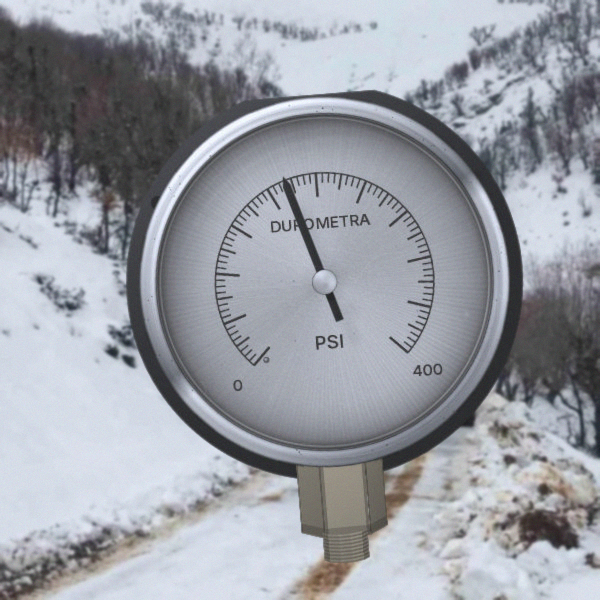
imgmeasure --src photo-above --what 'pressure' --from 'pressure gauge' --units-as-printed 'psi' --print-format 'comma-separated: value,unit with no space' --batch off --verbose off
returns 175,psi
